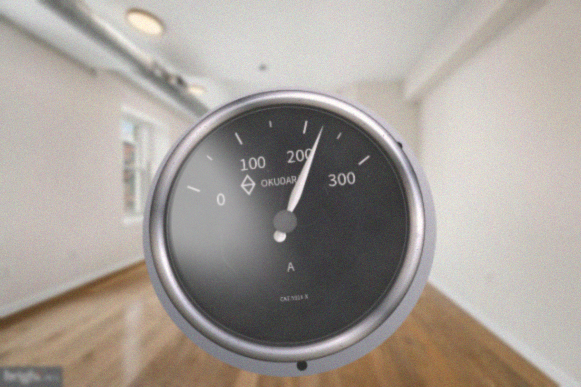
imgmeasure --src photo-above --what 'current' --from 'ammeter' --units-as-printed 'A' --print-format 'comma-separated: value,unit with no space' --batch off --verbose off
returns 225,A
